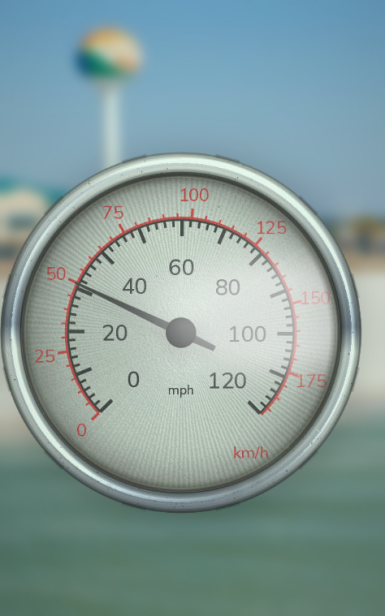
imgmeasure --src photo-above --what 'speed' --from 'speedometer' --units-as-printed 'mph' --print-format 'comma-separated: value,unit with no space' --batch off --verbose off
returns 31,mph
